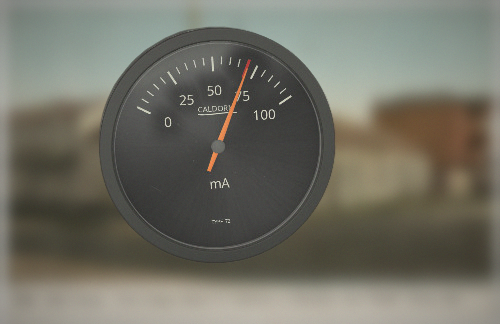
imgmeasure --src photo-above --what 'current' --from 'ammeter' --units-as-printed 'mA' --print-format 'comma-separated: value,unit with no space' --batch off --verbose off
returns 70,mA
